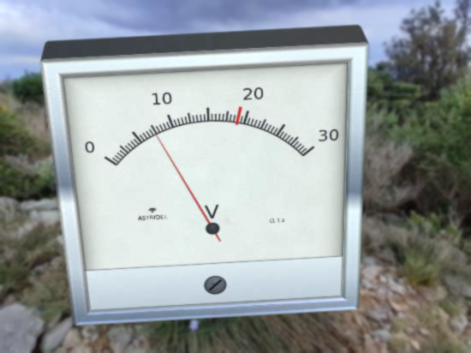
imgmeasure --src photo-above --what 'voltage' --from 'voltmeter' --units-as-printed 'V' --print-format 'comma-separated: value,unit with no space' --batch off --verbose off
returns 7.5,V
